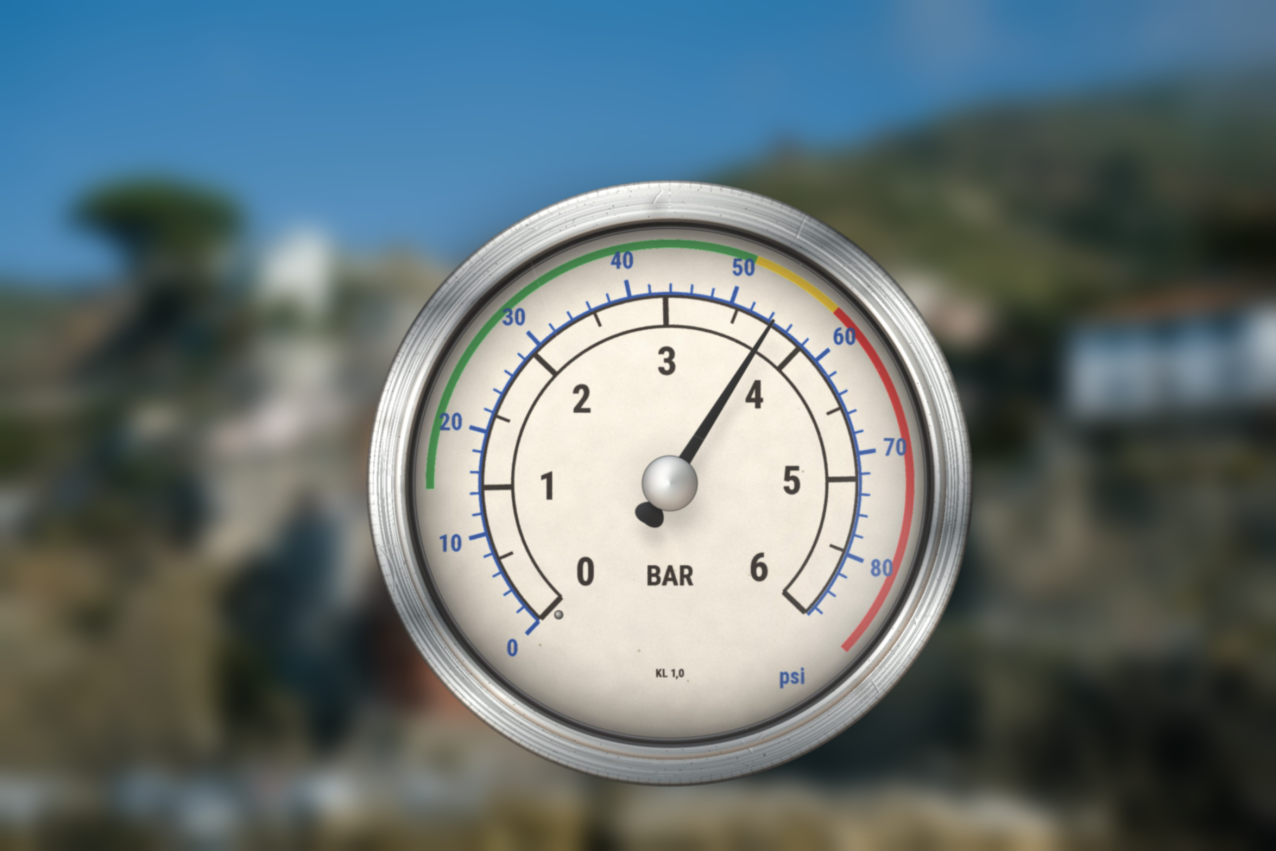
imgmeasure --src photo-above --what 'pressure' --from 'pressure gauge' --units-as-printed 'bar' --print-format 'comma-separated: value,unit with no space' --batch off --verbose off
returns 3.75,bar
